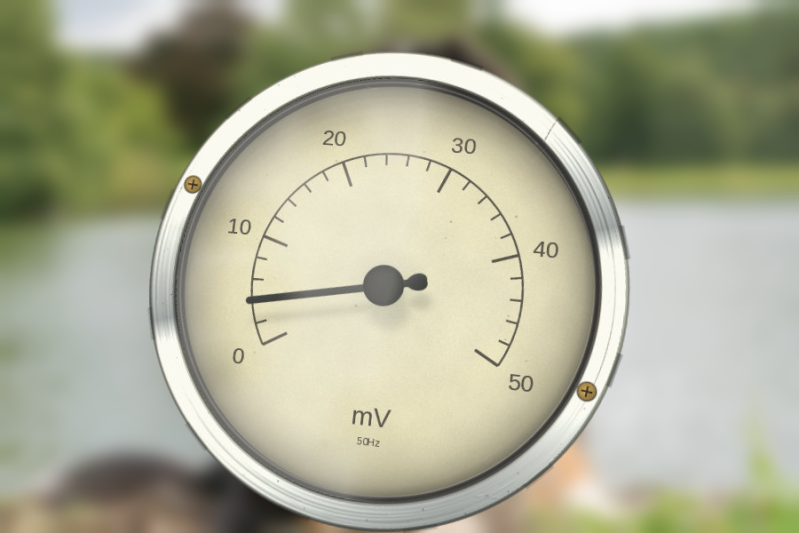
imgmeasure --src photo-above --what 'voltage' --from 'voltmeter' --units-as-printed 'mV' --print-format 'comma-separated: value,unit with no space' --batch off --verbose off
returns 4,mV
